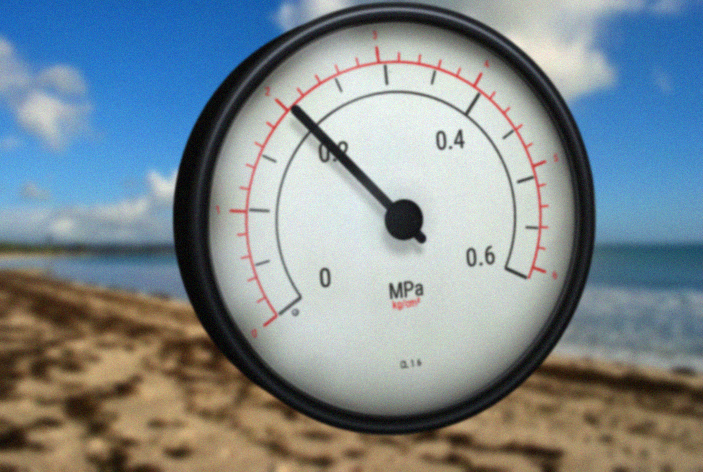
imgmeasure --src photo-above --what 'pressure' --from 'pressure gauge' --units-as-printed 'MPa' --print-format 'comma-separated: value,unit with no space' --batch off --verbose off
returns 0.2,MPa
